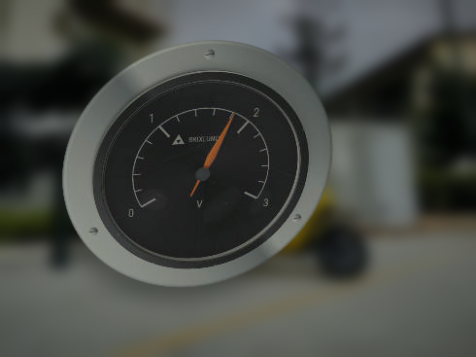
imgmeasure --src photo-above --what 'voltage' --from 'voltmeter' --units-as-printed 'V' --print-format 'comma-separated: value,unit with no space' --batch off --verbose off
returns 1.8,V
